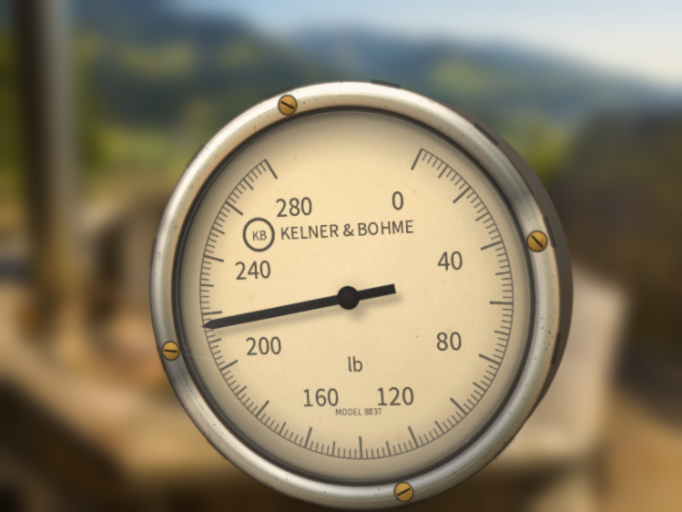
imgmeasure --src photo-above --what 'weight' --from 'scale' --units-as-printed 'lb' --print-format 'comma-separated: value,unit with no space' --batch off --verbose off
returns 216,lb
